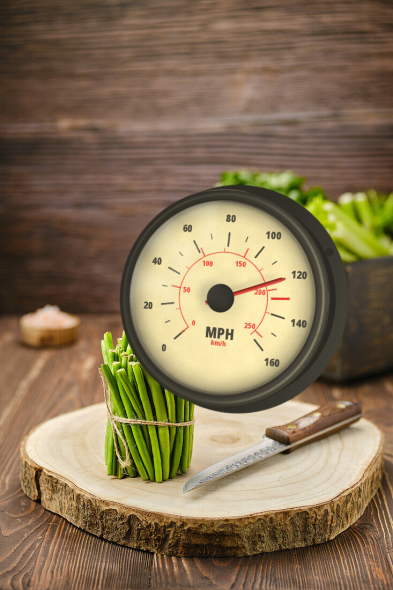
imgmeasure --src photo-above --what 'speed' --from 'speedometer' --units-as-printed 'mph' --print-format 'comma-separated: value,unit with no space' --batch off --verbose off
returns 120,mph
